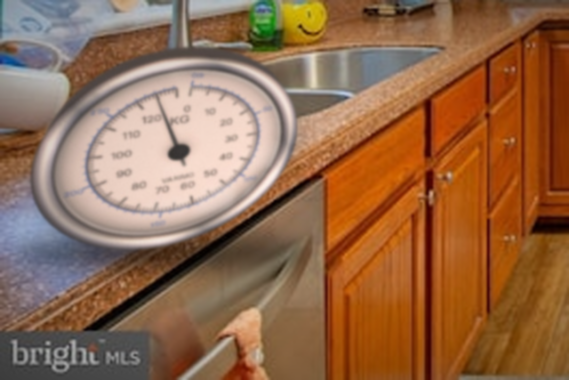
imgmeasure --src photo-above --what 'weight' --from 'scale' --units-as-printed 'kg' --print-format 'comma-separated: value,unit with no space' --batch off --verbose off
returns 125,kg
